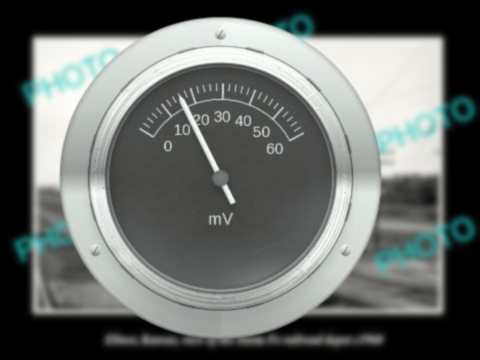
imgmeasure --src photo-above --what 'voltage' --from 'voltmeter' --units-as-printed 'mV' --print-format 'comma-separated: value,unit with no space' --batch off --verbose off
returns 16,mV
